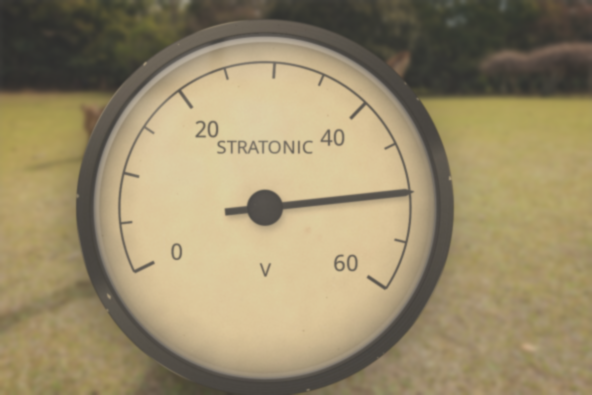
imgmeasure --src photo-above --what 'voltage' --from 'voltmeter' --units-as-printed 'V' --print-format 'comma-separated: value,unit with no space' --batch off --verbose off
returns 50,V
